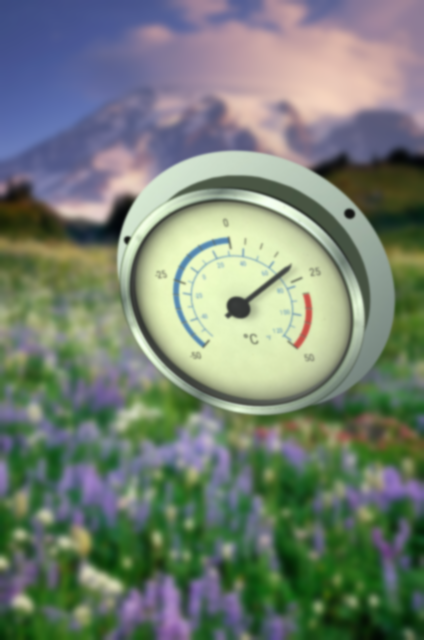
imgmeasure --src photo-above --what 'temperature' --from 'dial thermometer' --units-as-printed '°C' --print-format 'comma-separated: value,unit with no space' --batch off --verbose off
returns 20,°C
